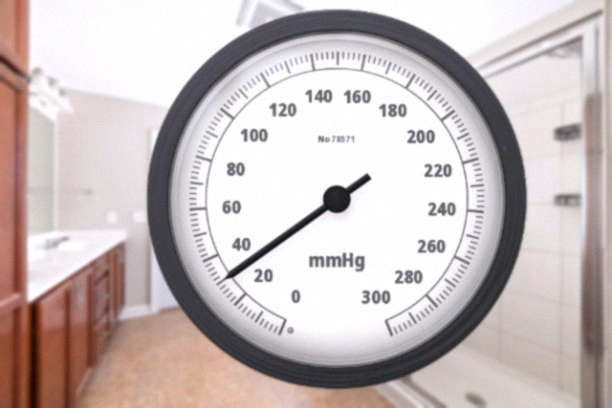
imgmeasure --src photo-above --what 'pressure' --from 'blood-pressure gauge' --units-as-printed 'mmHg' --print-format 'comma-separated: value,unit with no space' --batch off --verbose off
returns 30,mmHg
